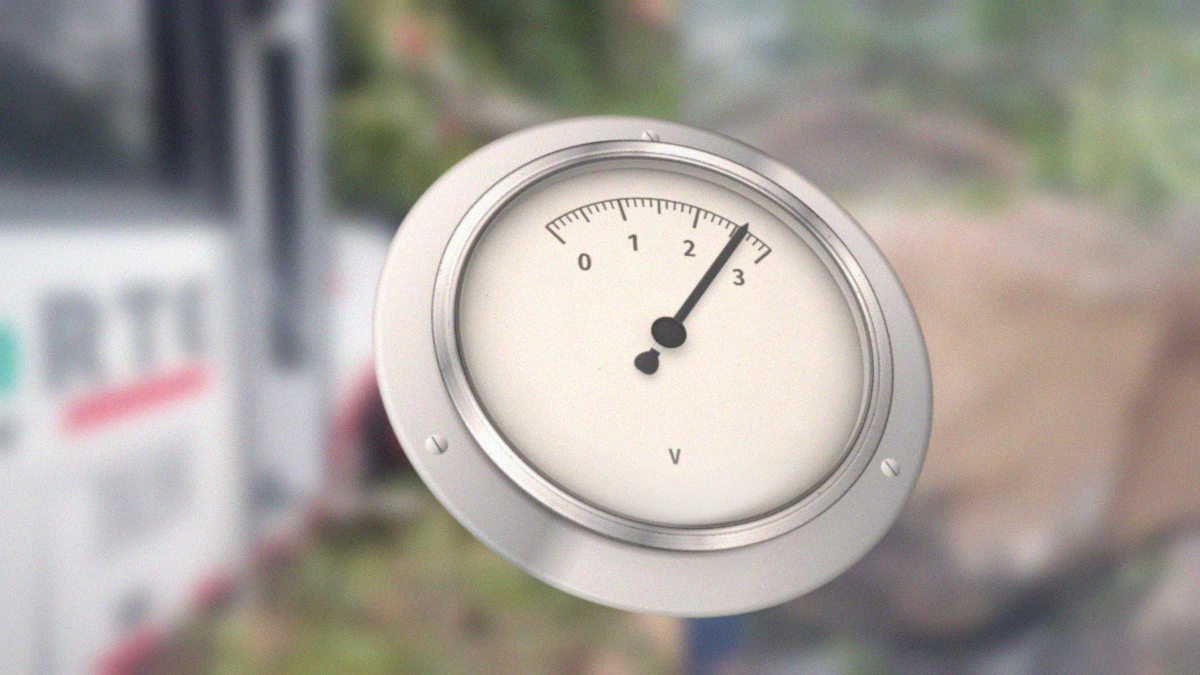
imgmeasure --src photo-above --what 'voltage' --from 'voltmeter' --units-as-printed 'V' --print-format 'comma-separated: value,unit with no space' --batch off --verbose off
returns 2.6,V
